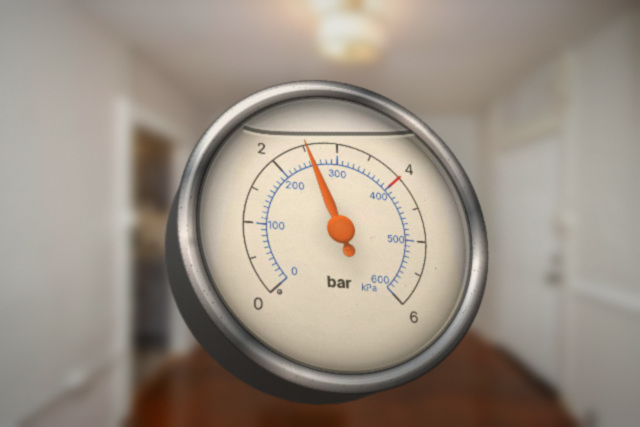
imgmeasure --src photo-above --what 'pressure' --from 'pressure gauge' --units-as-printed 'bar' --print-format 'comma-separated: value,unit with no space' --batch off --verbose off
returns 2.5,bar
